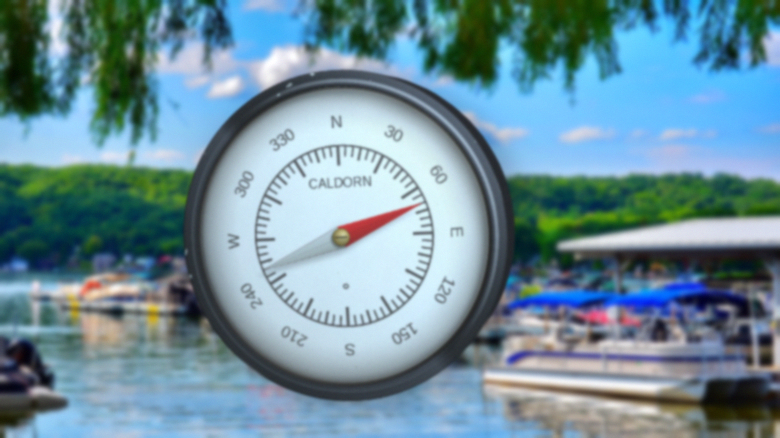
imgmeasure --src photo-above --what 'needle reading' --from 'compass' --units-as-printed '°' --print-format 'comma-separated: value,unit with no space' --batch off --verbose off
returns 70,°
